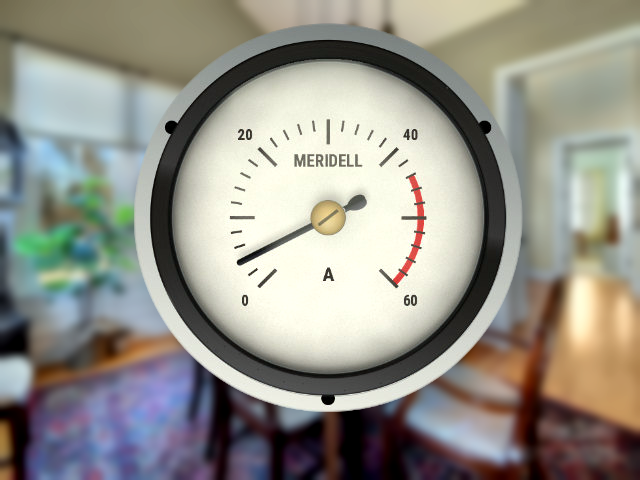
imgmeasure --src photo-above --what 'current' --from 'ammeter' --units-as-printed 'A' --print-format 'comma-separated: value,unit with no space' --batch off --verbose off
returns 4,A
